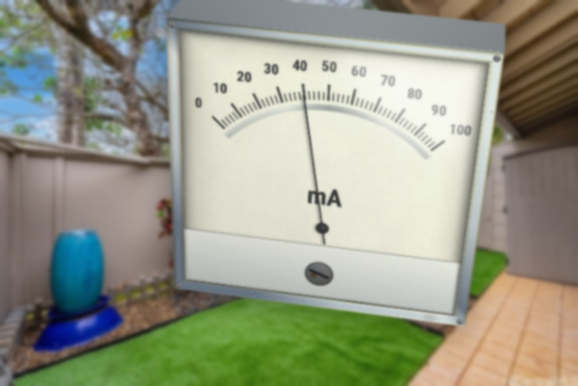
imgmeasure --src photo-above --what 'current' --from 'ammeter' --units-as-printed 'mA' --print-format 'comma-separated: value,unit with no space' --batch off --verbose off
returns 40,mA
